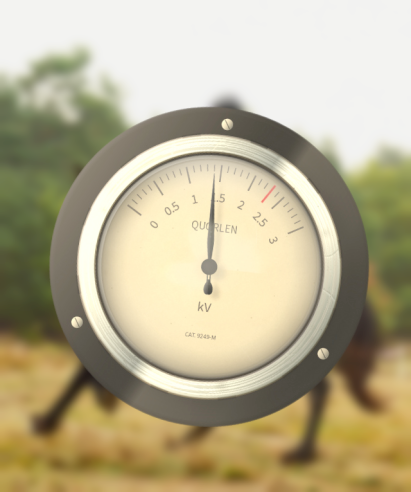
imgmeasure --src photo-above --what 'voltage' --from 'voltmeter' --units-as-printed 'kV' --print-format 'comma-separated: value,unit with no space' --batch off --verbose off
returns 1.4,kV
